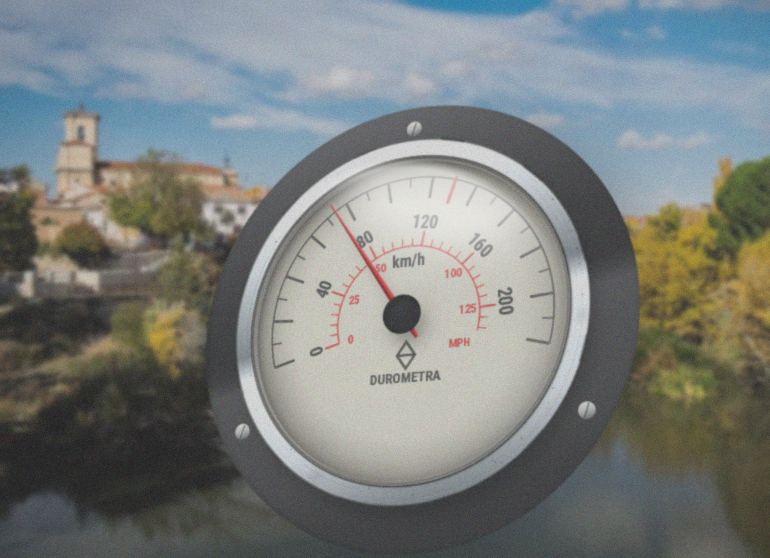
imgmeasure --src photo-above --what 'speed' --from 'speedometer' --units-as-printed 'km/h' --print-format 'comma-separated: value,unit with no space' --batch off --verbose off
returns 75,km/h
